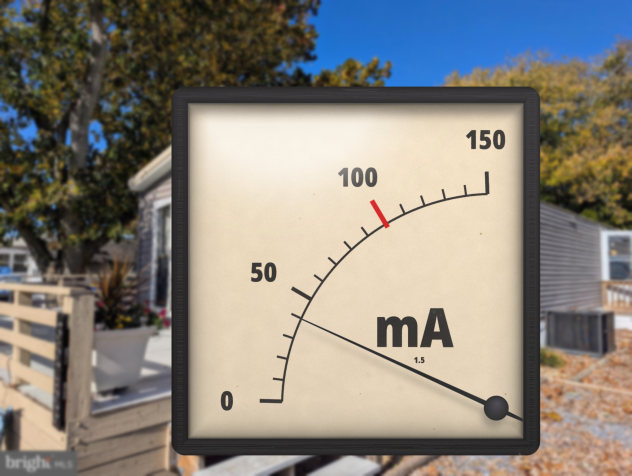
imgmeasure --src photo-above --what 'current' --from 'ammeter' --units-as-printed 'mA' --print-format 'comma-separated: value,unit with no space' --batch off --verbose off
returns 40,mA
